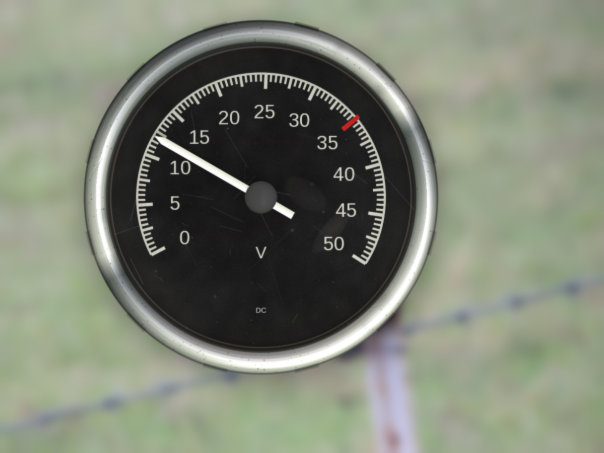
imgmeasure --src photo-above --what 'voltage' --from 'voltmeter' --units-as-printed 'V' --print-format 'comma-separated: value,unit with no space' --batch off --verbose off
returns 12,V
